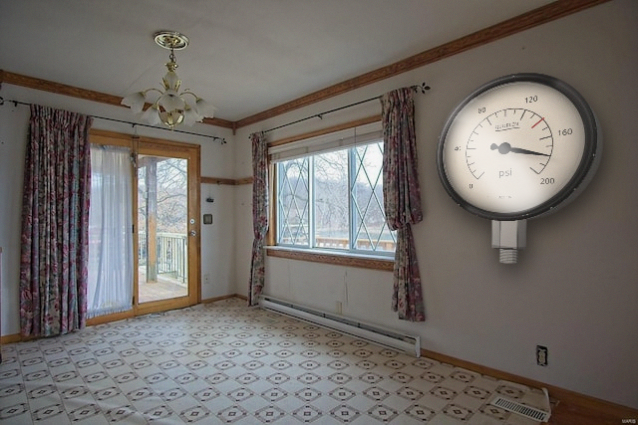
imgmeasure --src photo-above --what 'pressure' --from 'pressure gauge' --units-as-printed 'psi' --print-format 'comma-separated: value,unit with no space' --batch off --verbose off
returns 180,psi
